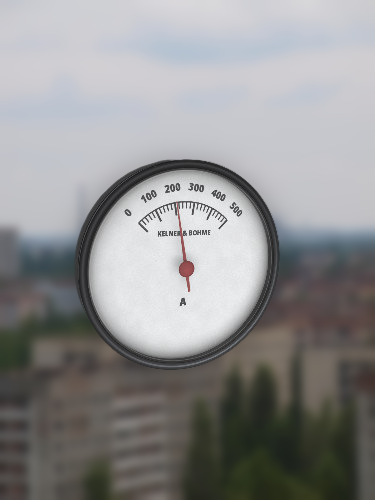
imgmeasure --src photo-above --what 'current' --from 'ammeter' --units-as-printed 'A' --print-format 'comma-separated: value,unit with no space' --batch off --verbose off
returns 200,A
